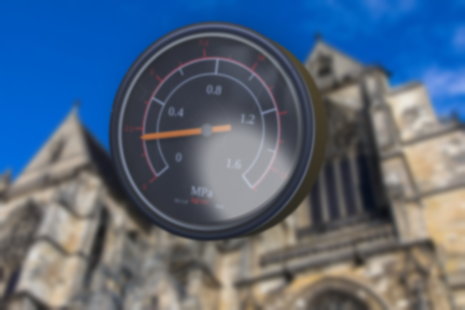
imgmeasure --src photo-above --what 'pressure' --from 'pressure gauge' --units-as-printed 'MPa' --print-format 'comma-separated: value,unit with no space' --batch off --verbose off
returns 0.2,MPa
